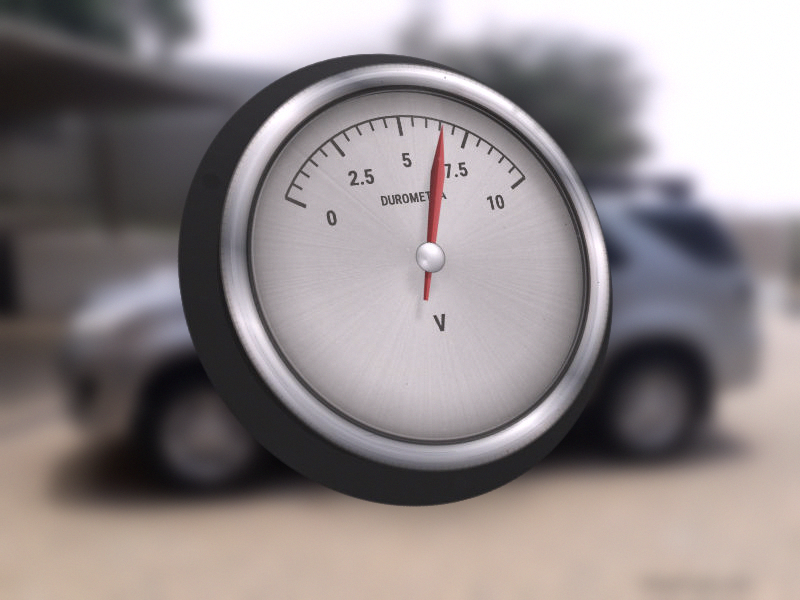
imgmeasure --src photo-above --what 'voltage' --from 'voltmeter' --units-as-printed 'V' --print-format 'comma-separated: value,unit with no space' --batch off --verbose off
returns 6.5,V
